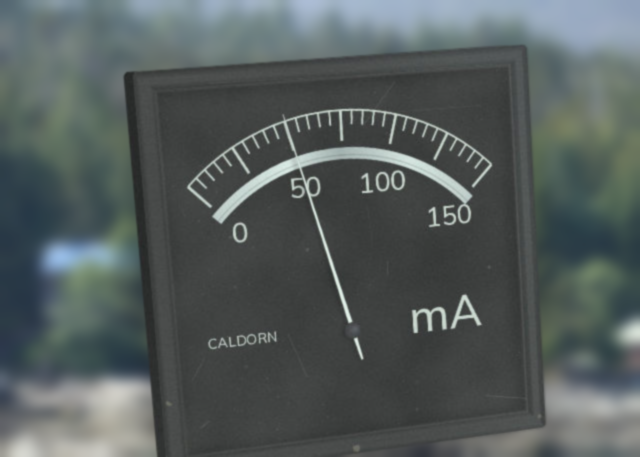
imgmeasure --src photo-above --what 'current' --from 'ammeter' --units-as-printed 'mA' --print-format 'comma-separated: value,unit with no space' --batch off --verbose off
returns 50,mA
